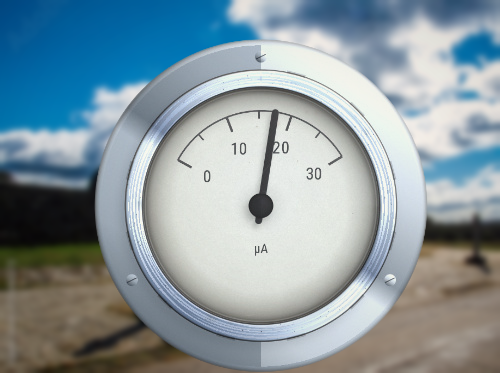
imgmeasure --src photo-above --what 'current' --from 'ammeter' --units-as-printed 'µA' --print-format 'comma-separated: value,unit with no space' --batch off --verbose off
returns 17.5,µA
